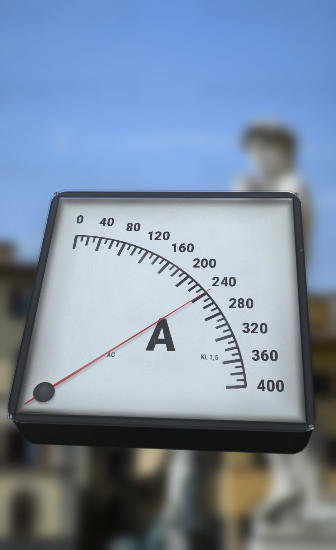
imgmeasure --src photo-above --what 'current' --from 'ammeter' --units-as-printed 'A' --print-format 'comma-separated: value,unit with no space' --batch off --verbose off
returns 240,A
